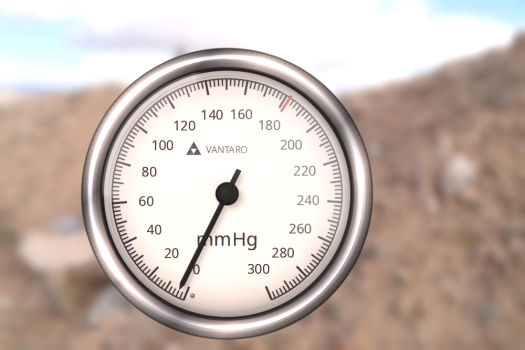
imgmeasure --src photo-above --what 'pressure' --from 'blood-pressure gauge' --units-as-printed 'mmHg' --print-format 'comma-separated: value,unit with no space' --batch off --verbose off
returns 4,mmHg
